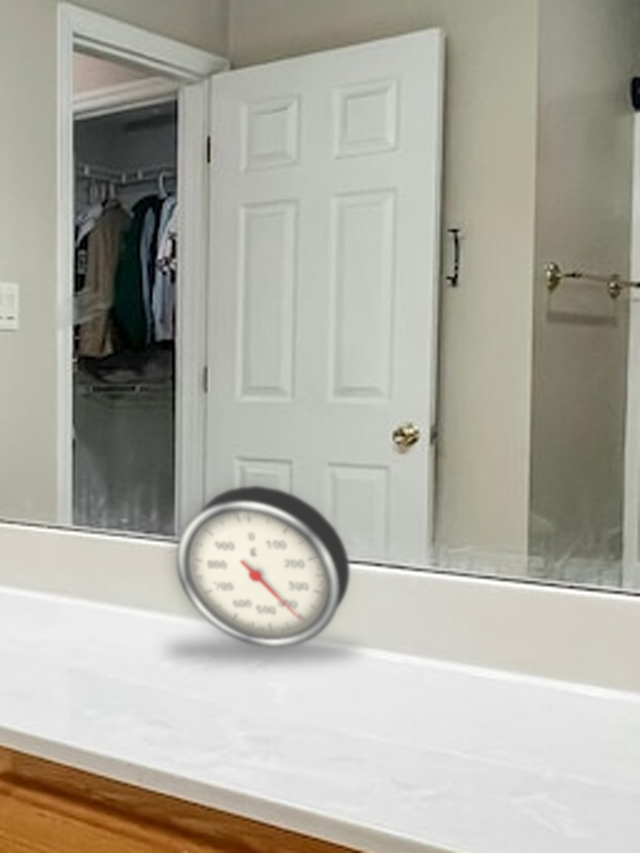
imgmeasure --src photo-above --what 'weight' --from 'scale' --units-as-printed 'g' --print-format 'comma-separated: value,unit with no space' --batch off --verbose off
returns 400,g
